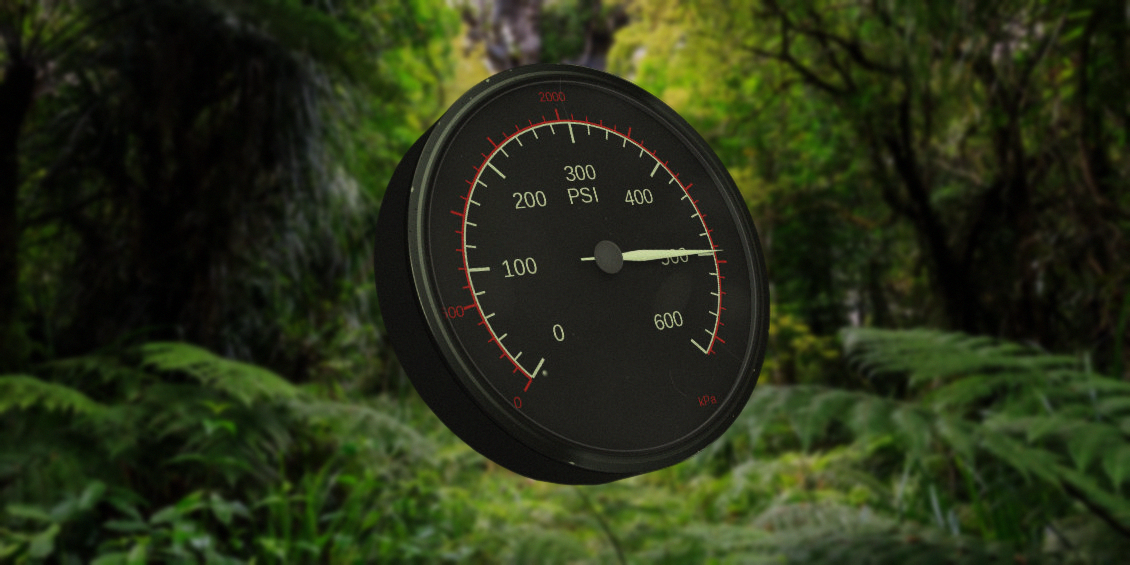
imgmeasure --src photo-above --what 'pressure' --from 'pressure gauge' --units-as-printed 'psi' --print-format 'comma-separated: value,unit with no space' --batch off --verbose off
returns 500,psi
